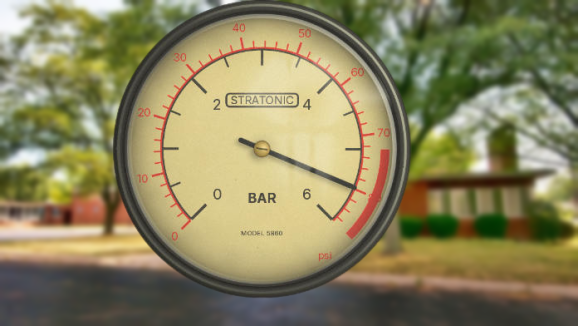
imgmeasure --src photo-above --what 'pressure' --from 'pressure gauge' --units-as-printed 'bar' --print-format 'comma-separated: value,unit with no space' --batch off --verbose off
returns 5.5,bar
